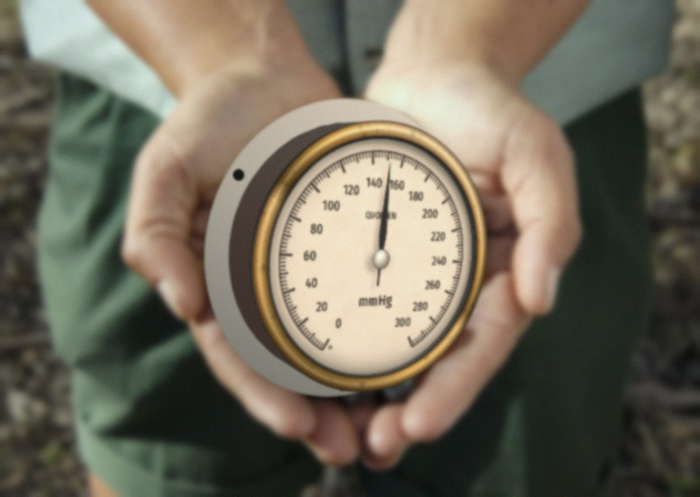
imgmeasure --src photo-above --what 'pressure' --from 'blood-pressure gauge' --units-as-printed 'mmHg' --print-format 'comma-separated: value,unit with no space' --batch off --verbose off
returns 150,mmHg
